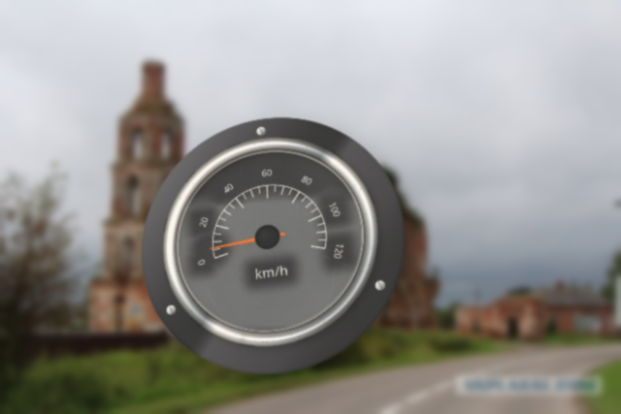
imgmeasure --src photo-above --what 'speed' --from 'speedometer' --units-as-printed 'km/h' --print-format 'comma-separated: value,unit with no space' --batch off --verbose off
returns 5,km/h
